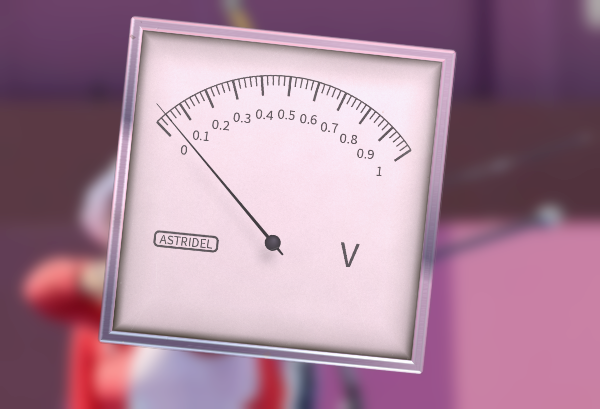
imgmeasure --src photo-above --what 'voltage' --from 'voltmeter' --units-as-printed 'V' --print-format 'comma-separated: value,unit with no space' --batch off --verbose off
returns 0.04,V
